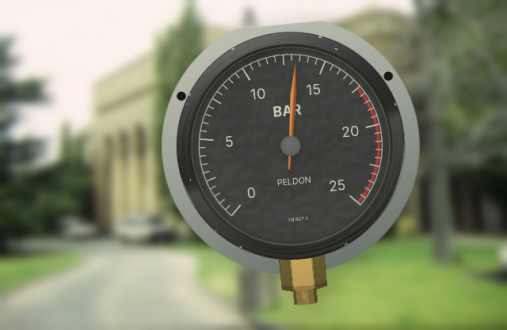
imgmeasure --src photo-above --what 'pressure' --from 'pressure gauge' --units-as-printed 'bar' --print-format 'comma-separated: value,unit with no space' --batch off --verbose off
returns 13.25,bar
